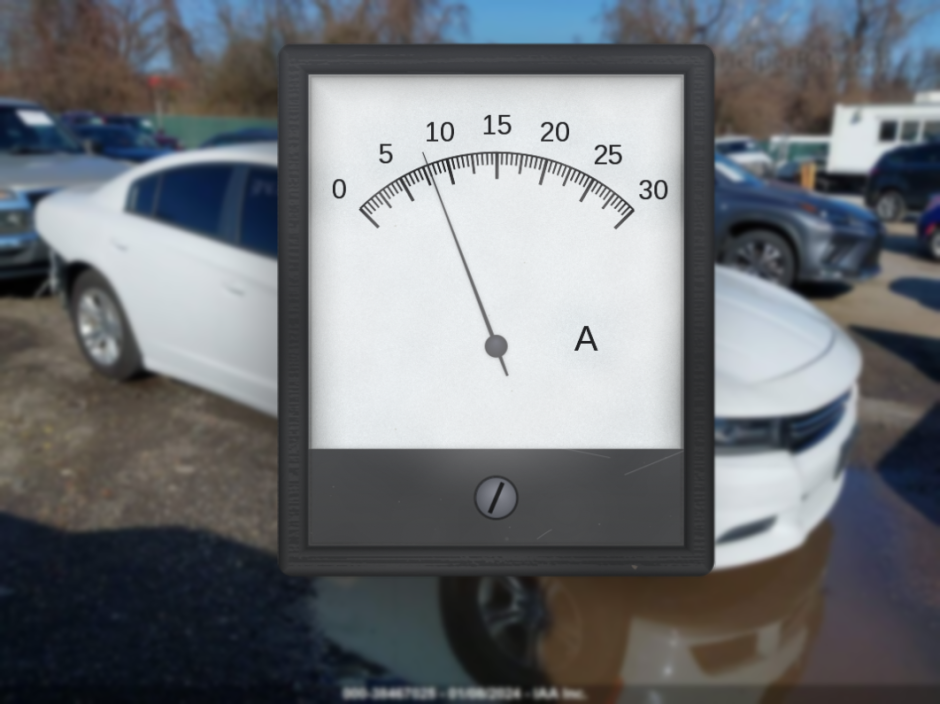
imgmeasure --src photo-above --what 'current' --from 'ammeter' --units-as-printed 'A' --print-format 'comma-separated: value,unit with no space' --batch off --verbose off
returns 8,A
